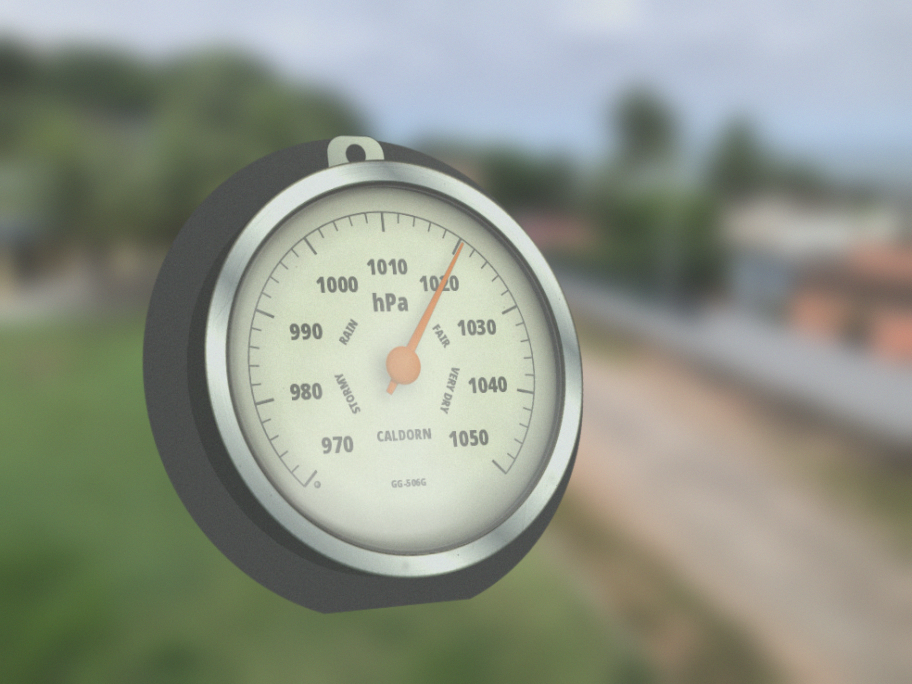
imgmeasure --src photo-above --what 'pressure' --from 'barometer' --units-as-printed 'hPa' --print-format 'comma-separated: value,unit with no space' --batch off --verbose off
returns 1020,hPa
